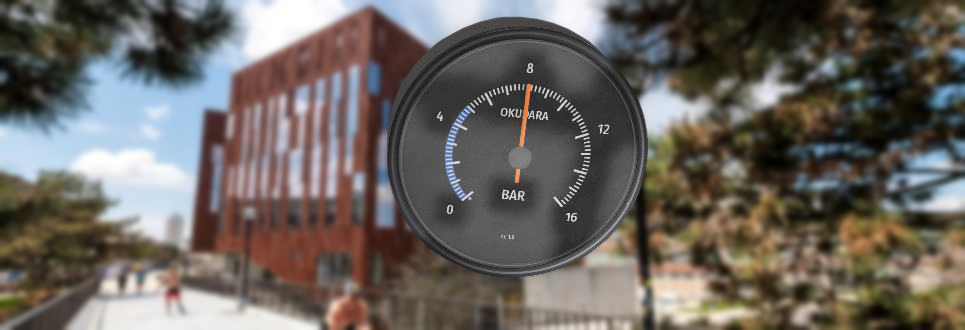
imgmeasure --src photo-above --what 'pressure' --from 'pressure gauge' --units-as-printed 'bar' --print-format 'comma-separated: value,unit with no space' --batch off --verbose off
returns 8,bar
